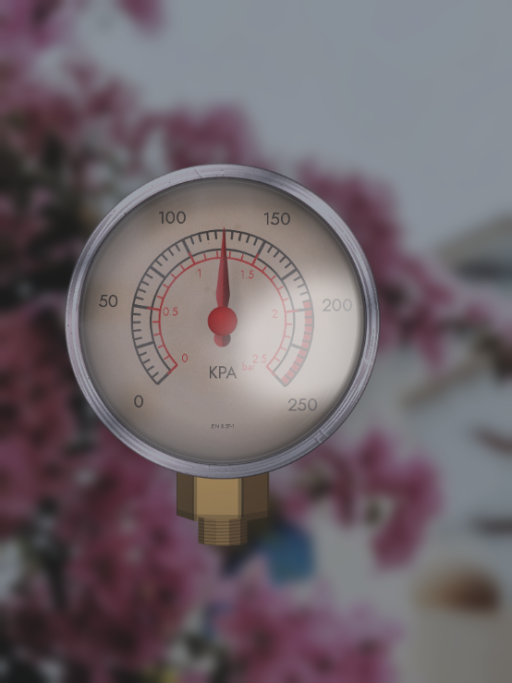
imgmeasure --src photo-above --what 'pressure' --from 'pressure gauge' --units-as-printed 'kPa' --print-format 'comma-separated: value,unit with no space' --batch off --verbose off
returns 125,kPa
